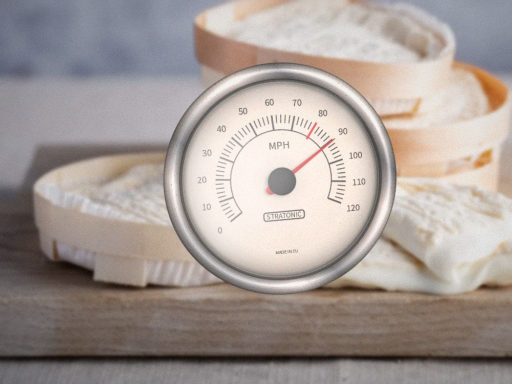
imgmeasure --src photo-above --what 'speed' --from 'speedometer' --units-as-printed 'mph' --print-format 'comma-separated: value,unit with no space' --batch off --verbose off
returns 90,mph
